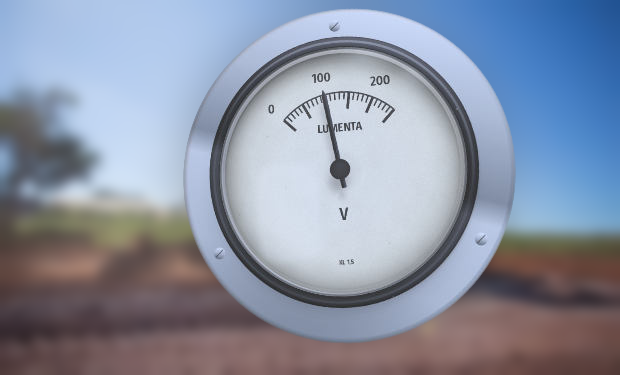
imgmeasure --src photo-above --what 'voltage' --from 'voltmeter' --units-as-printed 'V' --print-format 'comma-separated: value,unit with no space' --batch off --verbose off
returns 100,V
